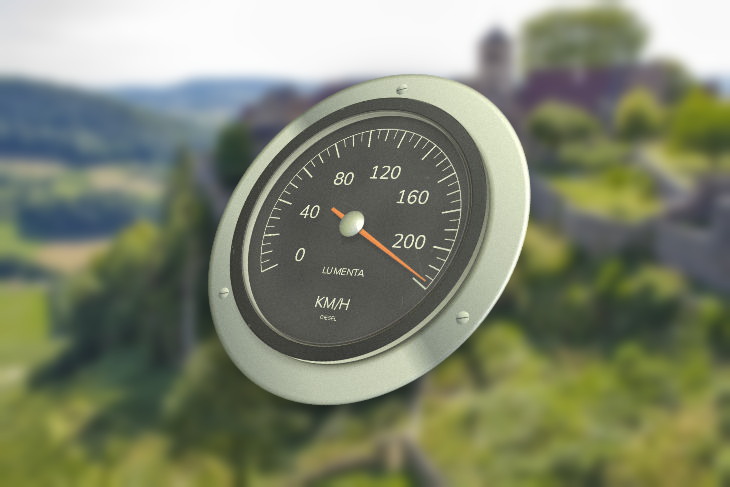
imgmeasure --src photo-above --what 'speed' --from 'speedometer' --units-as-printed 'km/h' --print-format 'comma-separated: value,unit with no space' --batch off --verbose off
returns 217.5,km/h
